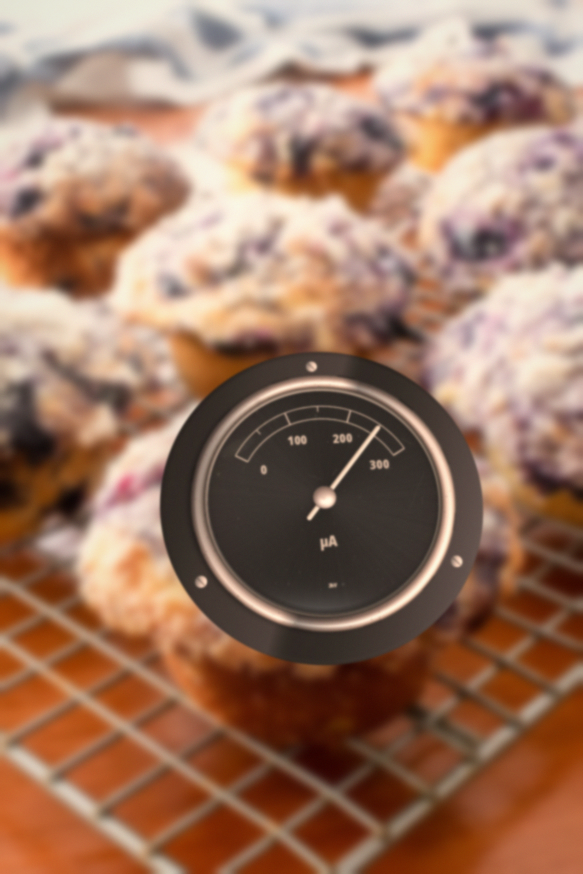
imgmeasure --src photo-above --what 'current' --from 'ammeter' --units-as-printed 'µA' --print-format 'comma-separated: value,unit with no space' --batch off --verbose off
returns 250,µA
